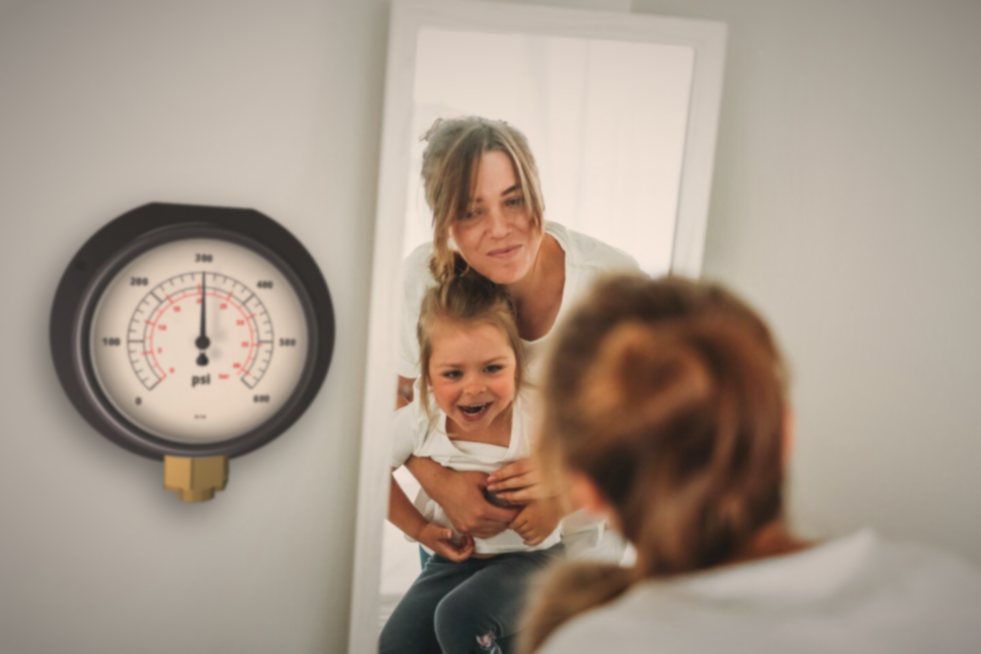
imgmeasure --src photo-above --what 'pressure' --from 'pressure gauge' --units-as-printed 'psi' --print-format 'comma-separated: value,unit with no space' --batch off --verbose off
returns 300,psi
